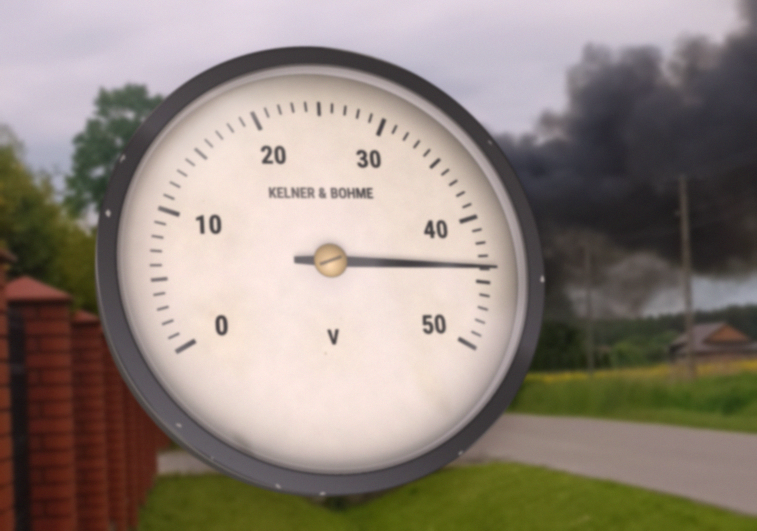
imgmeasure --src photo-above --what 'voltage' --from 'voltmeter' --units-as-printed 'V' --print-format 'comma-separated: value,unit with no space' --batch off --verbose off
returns 44,V
